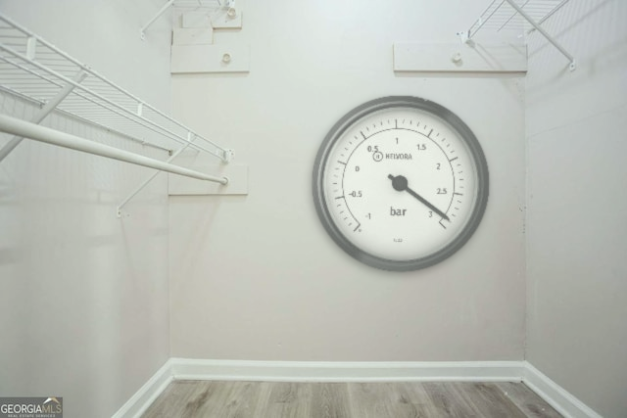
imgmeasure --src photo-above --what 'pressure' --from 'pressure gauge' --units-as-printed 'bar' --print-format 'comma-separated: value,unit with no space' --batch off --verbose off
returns 2.9,bar
